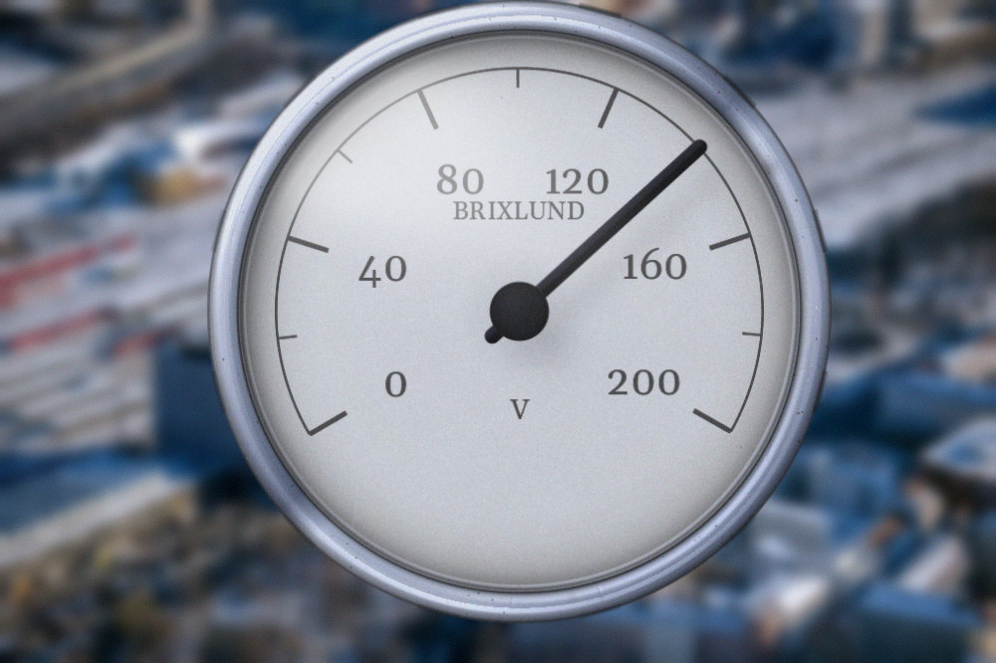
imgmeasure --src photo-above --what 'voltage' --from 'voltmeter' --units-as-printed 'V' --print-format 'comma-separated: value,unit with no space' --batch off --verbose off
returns 140,V
